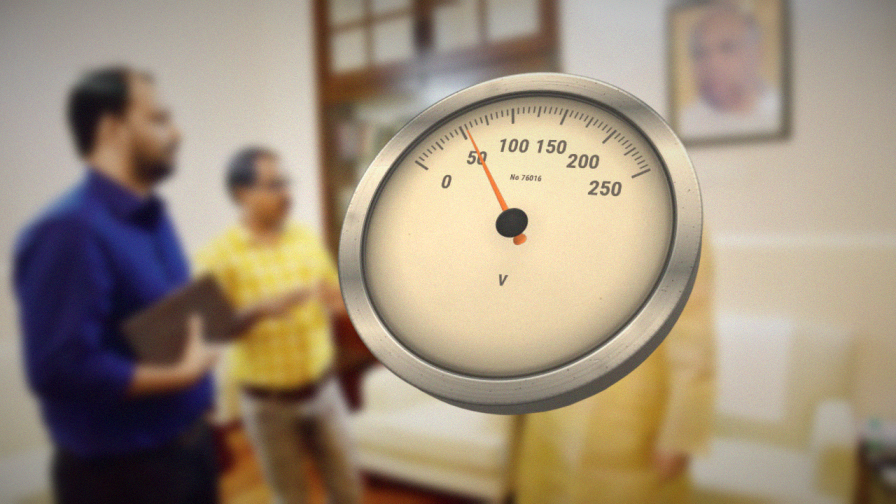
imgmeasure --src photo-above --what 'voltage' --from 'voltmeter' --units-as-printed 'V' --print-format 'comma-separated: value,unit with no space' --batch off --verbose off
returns 55,V
